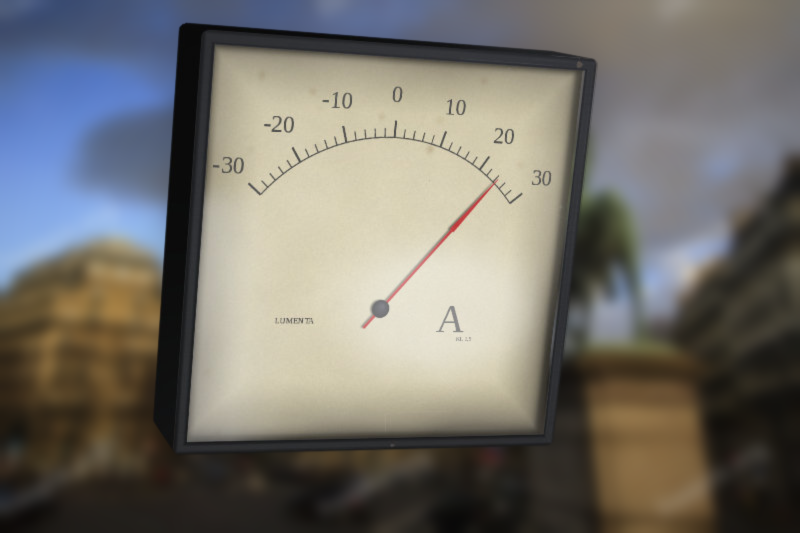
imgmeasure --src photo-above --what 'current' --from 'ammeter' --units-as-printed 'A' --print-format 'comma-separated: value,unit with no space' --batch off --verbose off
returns 24,A
